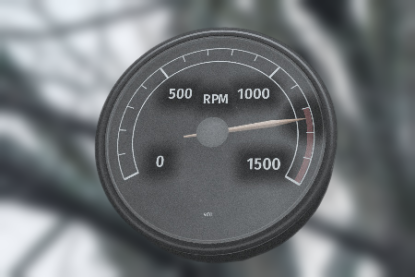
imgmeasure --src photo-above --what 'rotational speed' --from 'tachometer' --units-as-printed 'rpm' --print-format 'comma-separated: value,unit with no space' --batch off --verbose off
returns 1250,rpm
